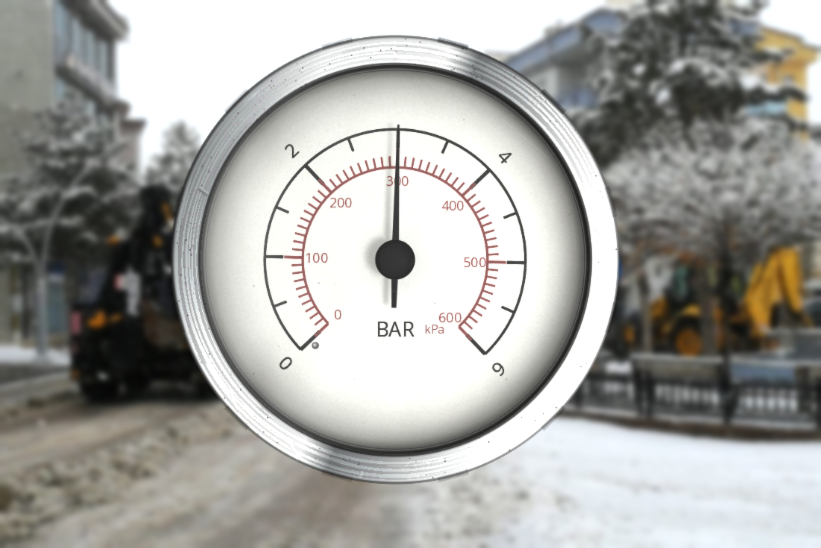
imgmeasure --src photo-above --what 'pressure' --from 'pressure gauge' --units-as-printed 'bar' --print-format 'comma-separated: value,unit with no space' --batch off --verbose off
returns 3,bar
